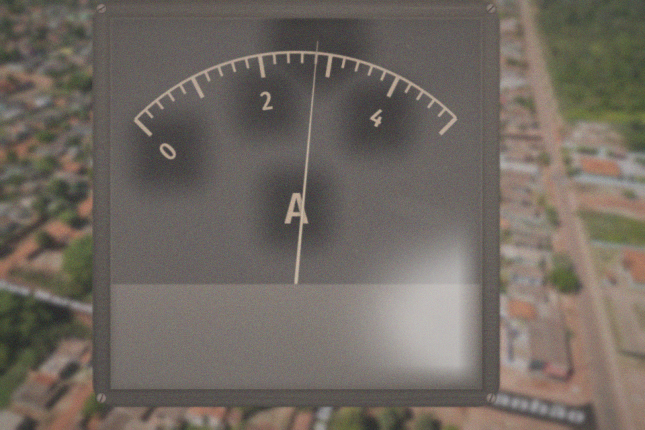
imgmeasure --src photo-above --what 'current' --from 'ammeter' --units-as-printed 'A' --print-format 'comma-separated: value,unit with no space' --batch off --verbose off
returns 2.8,A
